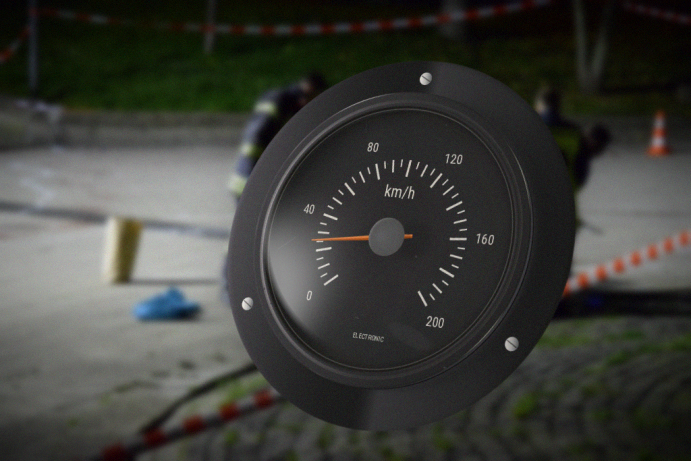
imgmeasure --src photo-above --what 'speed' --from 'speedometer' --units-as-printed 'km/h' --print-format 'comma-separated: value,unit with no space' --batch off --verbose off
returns 25,km/h
